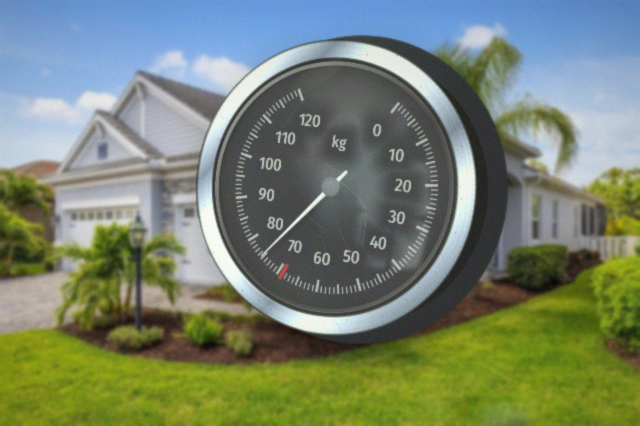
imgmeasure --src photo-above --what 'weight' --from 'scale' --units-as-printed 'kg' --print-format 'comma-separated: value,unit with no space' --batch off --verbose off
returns 75,kg
